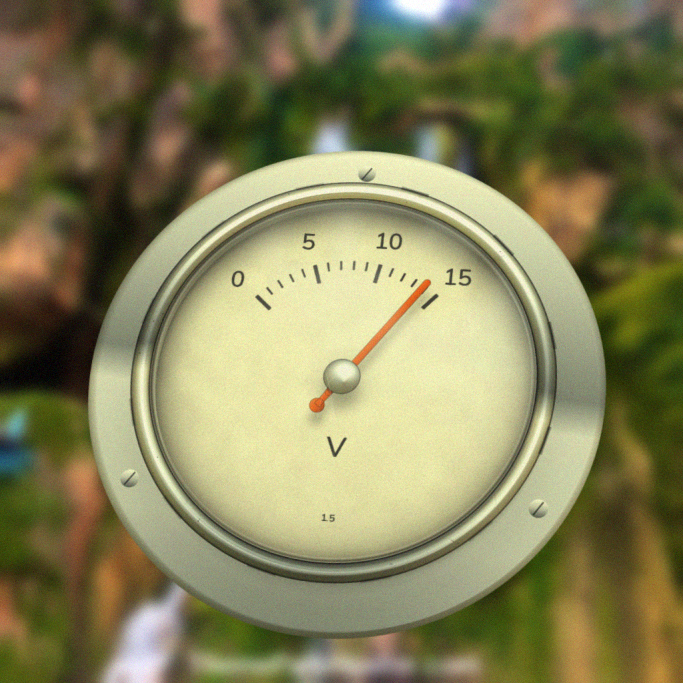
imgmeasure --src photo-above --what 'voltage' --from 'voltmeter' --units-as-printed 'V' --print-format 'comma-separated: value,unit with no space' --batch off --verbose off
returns 14,V
